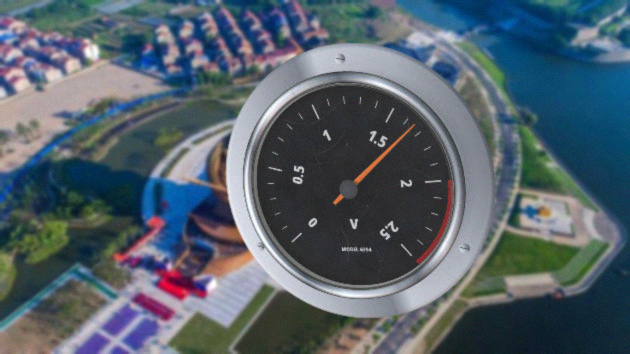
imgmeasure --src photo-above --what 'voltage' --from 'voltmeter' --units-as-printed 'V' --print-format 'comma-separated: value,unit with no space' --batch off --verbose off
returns 1.65,V
